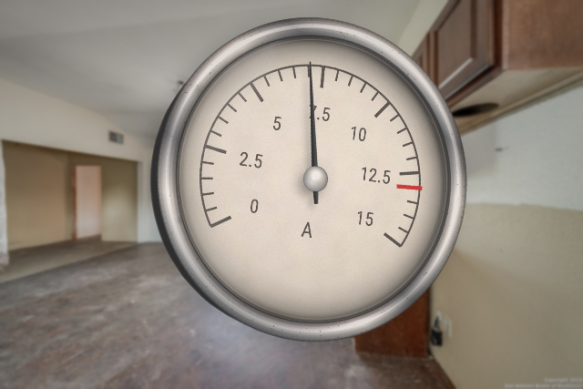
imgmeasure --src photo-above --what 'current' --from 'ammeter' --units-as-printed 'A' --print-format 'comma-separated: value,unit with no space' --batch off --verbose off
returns 7,A
